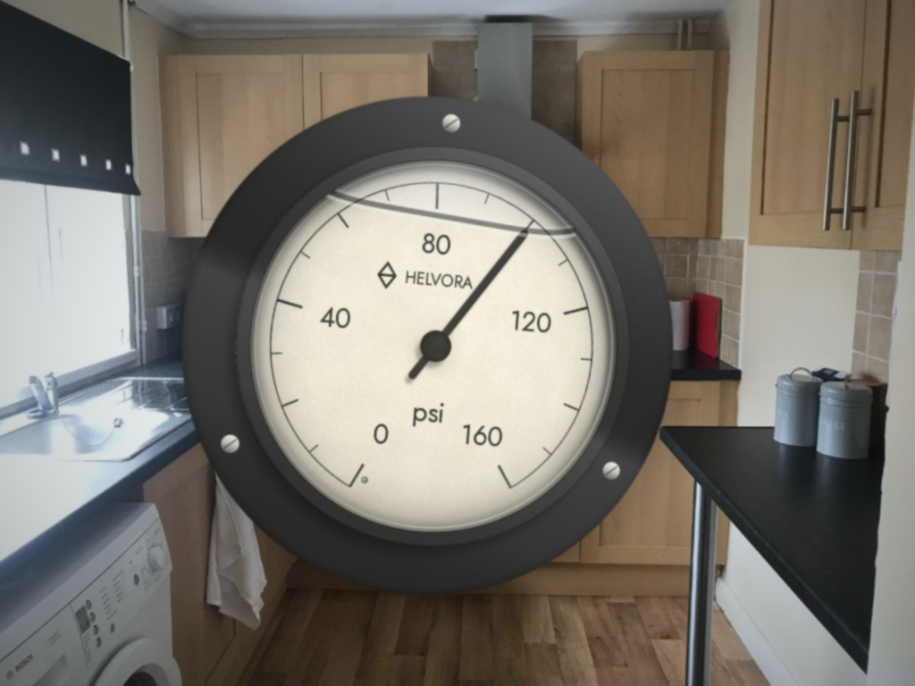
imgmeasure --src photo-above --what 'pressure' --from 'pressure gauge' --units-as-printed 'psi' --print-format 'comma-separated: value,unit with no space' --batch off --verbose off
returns 100,psi
